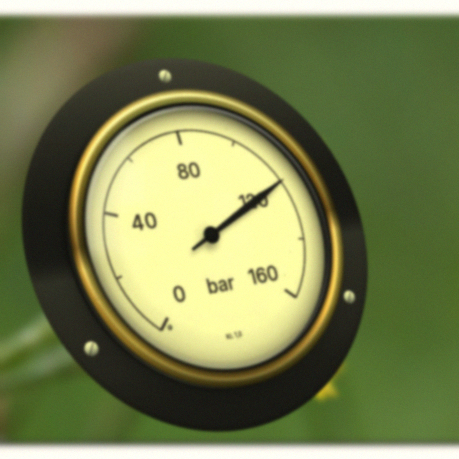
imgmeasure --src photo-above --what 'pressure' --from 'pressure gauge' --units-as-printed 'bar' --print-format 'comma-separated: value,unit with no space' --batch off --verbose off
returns 120,bar
